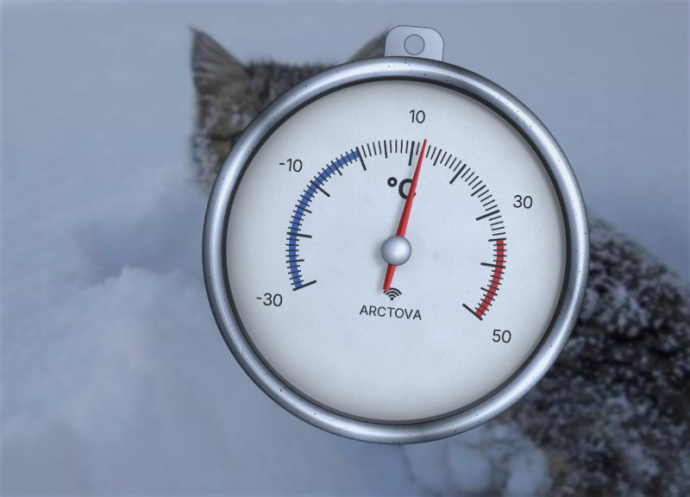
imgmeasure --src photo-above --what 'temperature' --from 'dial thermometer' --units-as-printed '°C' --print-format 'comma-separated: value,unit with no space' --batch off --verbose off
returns 12,°C
